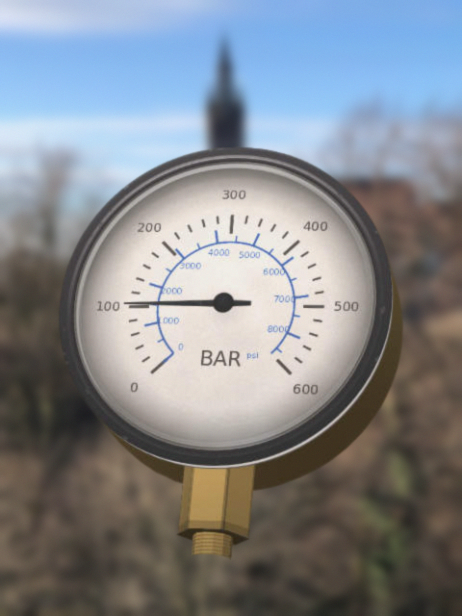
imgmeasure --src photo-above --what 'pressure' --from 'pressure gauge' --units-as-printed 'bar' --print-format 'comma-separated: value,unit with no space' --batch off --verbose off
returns 100,bar
